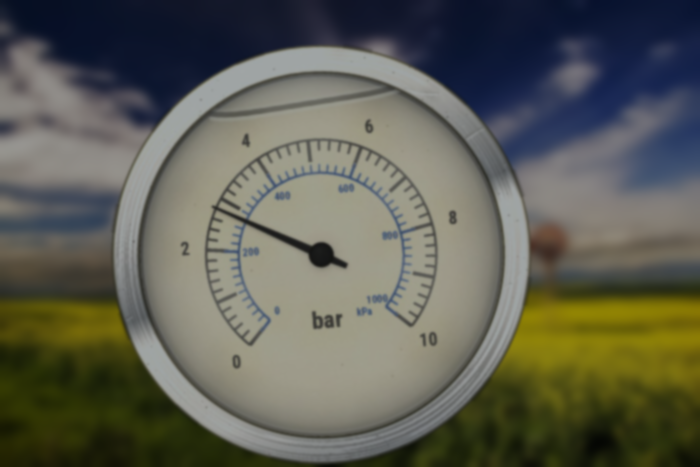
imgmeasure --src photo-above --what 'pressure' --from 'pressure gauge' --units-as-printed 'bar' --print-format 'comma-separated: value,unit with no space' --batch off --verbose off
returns 2.8,bar
